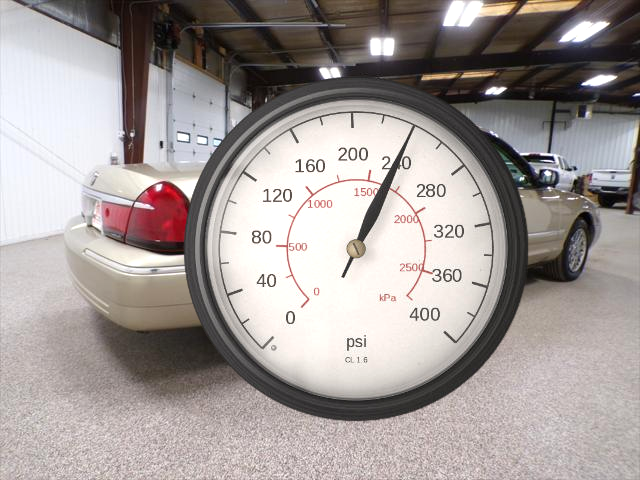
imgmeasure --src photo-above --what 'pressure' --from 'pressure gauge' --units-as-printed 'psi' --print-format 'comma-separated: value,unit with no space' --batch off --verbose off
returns 240,psi
